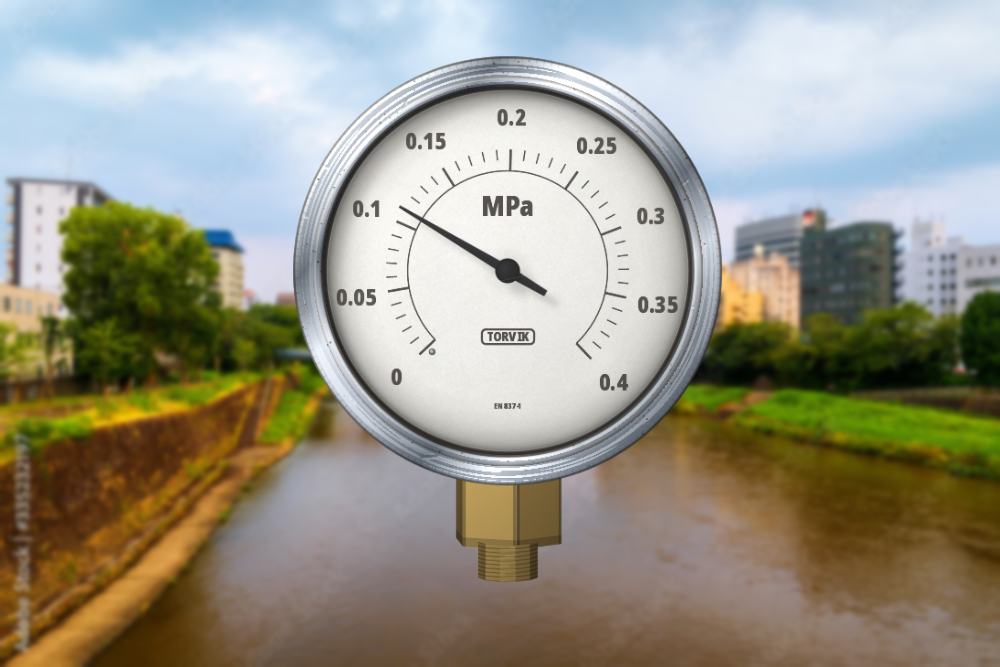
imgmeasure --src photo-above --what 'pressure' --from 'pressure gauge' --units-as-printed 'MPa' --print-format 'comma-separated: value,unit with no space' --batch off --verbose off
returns 0.11,MPa
